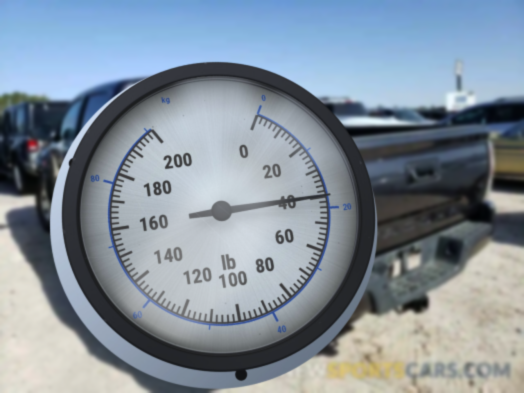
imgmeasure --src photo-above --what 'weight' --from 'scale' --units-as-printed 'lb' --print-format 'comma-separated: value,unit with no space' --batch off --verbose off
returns 40,lb
